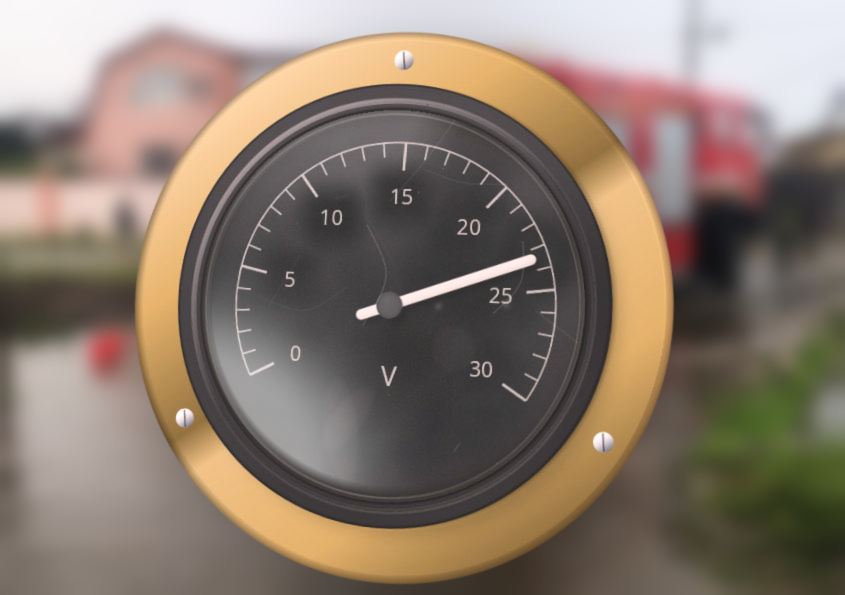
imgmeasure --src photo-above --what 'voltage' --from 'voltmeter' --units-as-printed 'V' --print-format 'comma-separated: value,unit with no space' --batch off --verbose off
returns 23.5,V
